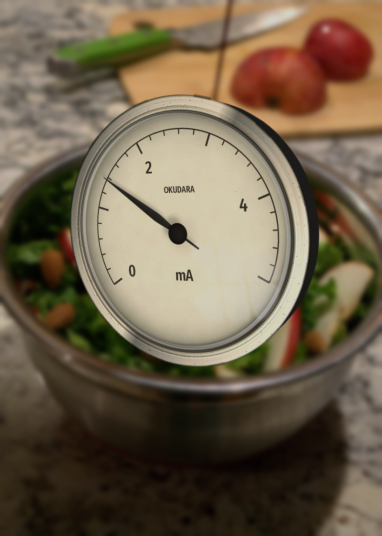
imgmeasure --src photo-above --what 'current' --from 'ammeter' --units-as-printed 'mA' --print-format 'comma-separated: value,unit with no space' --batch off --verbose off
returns 1.4,mA
